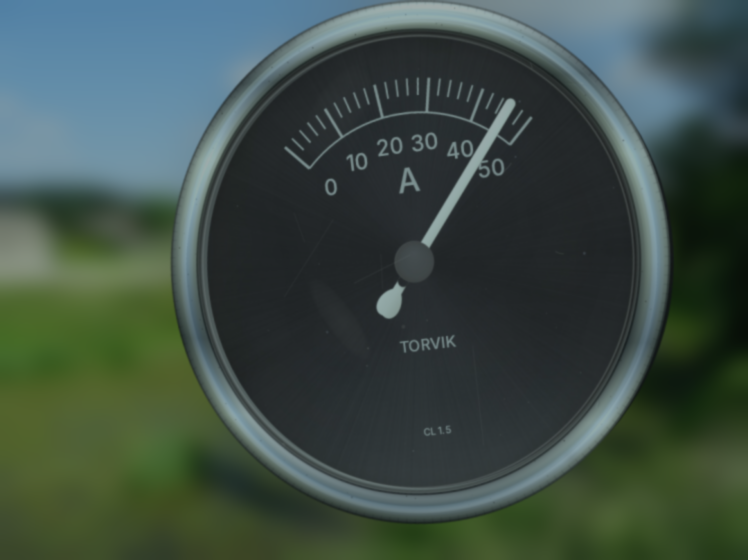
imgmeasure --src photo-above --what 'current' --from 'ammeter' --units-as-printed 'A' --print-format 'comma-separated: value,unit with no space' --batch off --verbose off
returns 46,A
